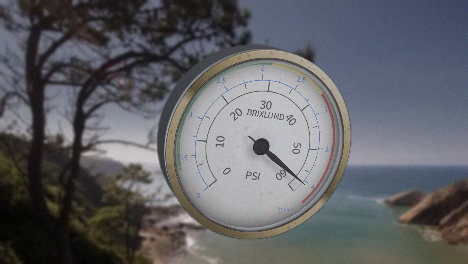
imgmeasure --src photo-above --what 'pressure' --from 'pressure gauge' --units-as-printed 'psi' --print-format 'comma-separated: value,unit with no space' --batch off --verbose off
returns 57.5,psi
